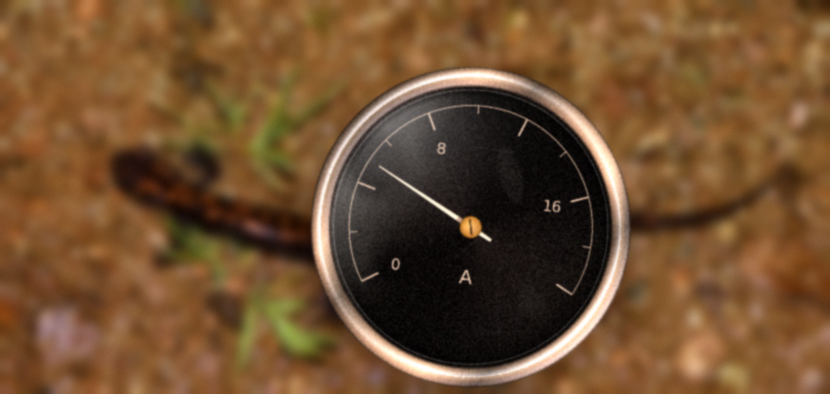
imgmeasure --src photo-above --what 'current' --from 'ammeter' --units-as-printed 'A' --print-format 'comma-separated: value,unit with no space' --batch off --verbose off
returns 5,A
